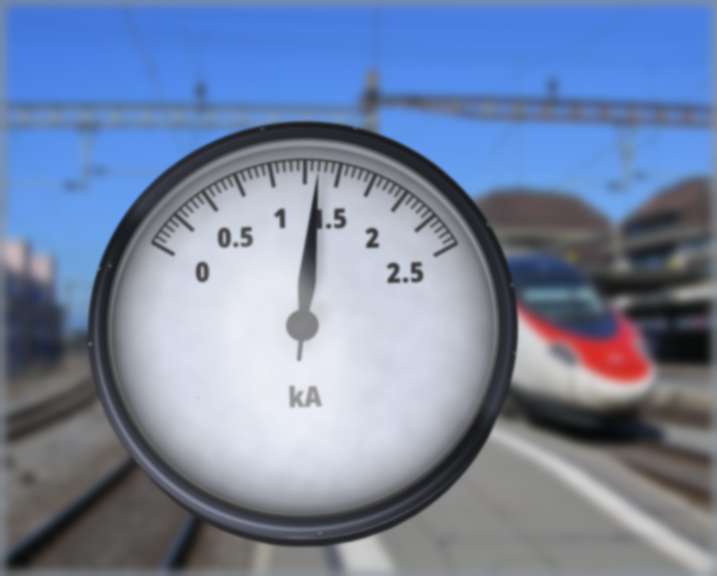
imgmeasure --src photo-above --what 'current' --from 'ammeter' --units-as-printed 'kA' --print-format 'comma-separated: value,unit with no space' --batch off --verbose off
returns 1.35,kA
